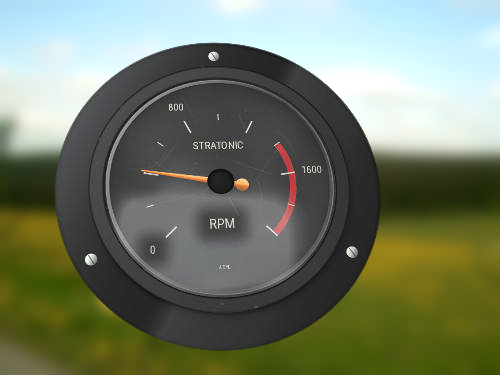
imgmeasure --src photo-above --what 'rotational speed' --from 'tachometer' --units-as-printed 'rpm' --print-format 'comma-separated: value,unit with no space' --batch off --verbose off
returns 400,rpm
